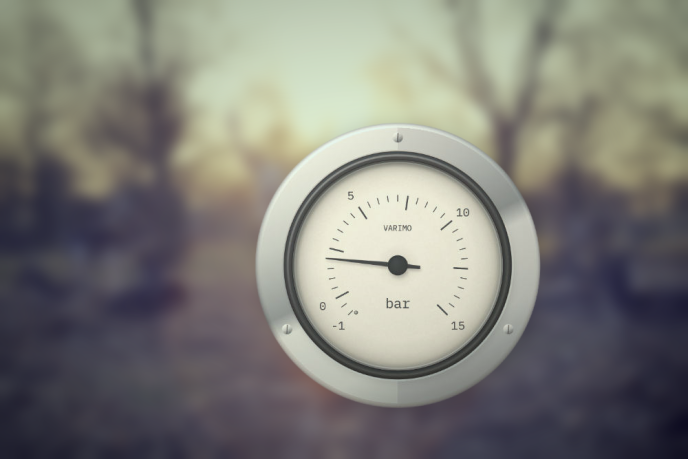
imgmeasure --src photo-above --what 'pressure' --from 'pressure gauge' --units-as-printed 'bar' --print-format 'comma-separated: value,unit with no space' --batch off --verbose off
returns 2,bar
